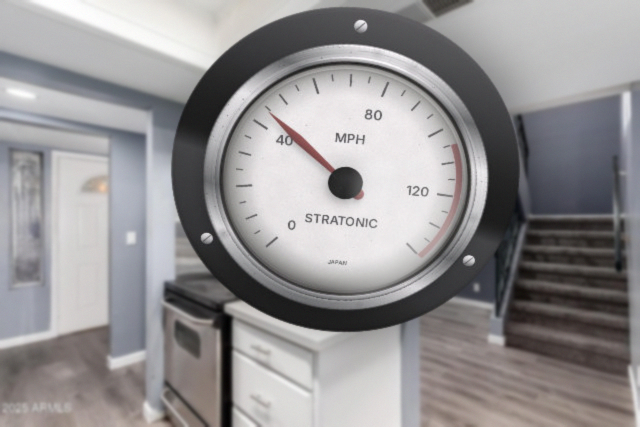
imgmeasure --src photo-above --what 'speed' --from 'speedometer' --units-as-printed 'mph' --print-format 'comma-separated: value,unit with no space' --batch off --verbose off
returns 45,mph
